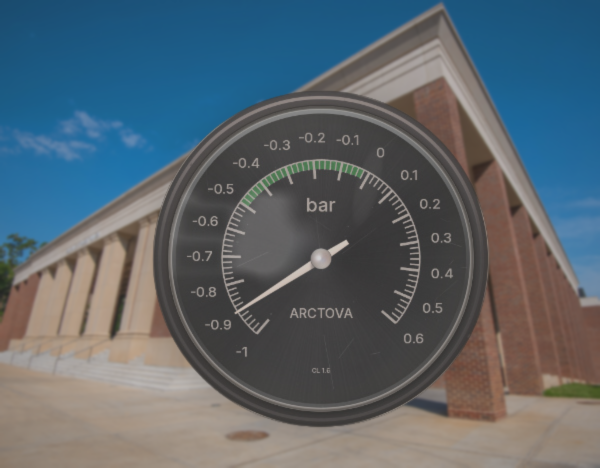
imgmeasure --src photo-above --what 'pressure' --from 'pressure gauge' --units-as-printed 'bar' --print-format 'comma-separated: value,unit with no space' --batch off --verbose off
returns -0.9,bar
